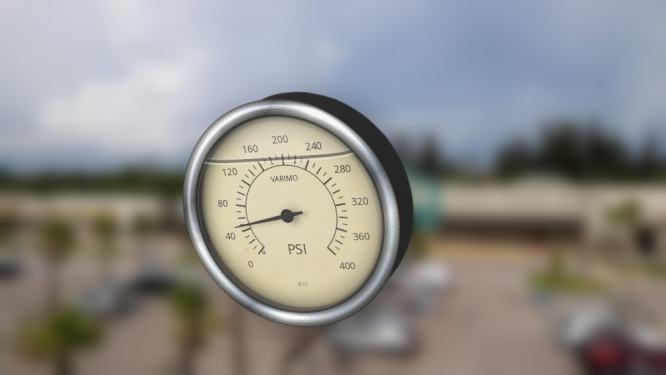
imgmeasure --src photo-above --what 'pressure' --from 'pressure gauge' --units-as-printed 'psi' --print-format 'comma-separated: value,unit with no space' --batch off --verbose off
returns 50,psi
